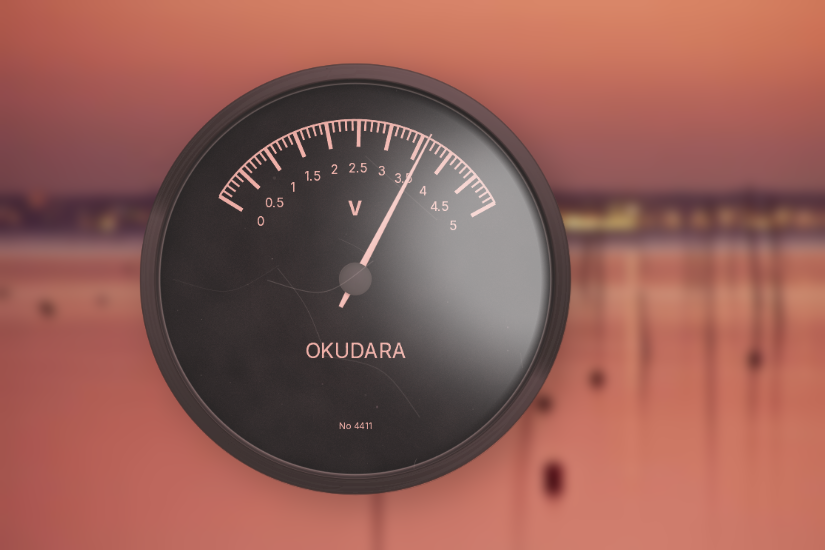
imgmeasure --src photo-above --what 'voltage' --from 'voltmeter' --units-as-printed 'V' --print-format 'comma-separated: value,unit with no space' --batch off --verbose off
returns 3.6,V
